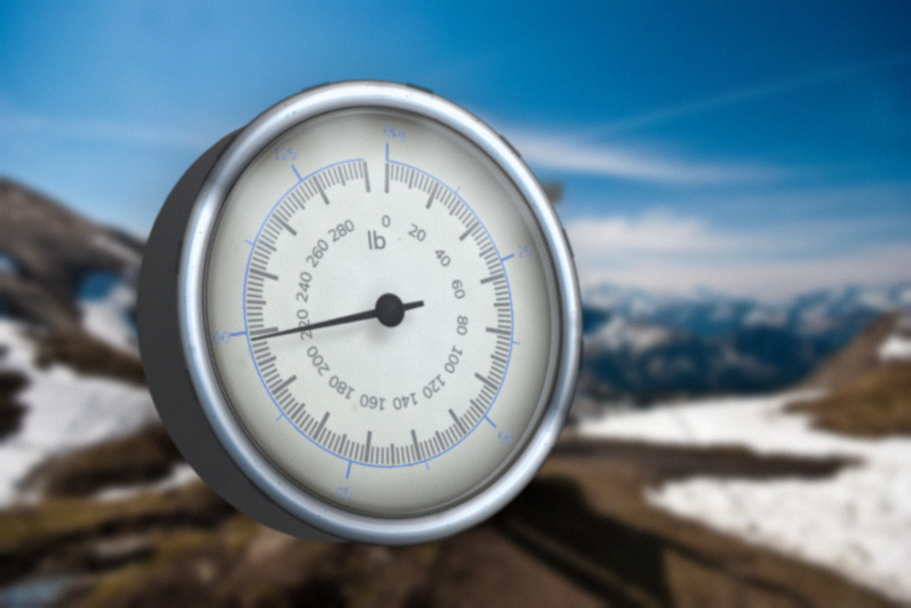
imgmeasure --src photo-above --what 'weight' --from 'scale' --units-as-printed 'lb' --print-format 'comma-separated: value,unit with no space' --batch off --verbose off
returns 218,lb
